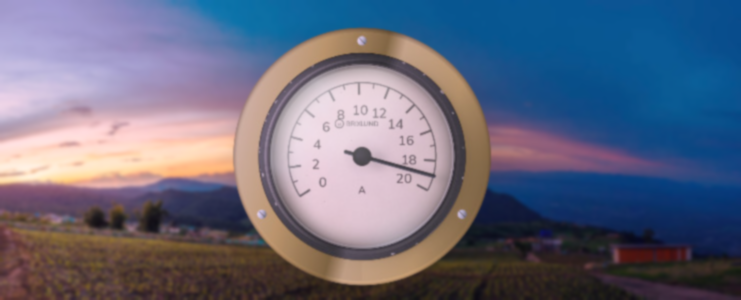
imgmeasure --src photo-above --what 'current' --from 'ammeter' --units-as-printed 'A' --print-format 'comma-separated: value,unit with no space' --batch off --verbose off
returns 19,A
